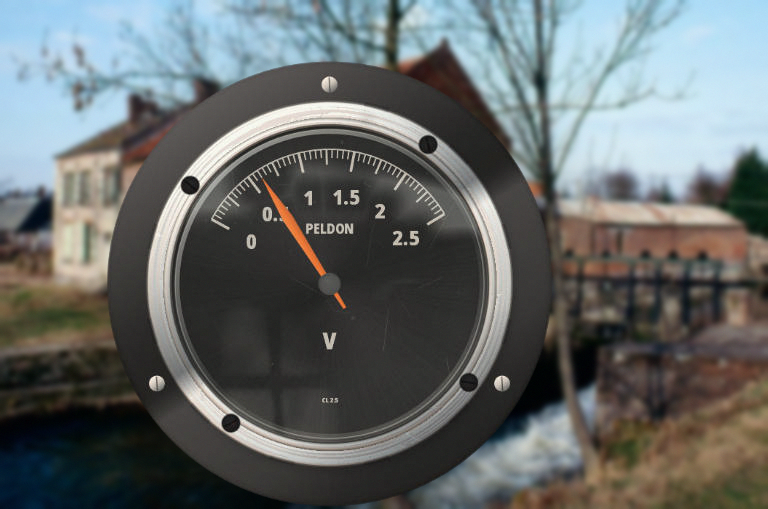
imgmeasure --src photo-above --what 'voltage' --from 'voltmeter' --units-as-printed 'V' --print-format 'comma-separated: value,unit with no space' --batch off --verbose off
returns 0.6,V
